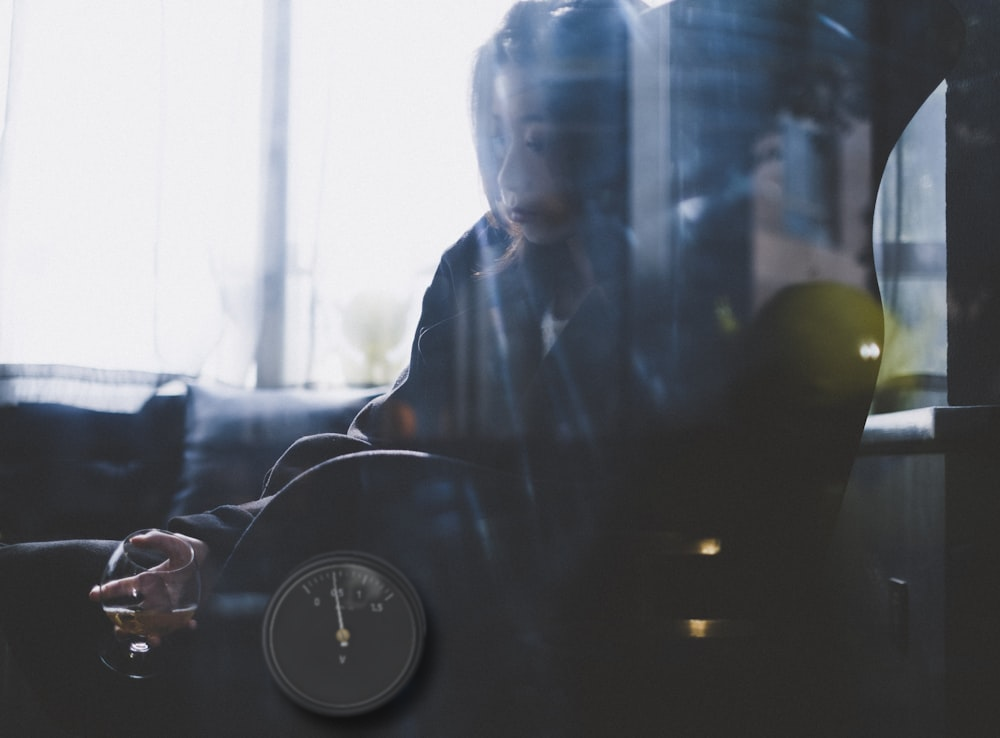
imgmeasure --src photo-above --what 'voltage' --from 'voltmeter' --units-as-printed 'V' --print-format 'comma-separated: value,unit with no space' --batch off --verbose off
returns 0.5,V
